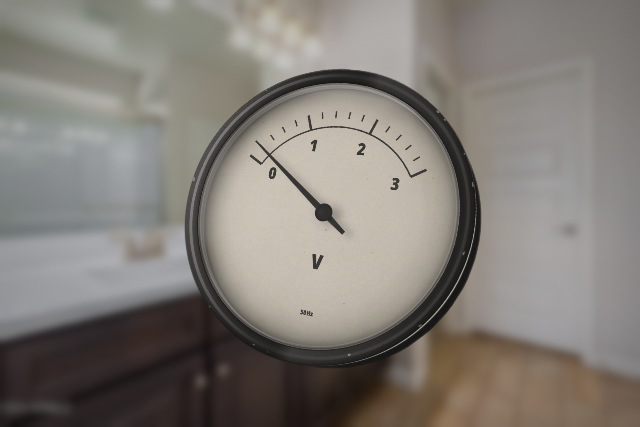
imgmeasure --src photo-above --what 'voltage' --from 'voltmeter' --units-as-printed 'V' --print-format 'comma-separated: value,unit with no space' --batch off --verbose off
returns 0.2,V
